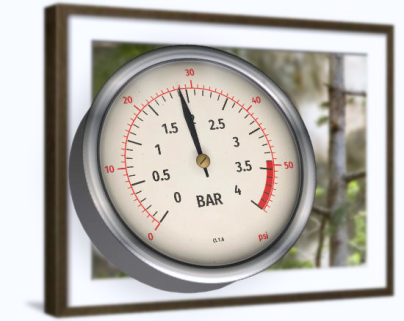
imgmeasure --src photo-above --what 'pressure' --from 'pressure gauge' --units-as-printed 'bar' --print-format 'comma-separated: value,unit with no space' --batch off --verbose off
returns 1.9,bar
